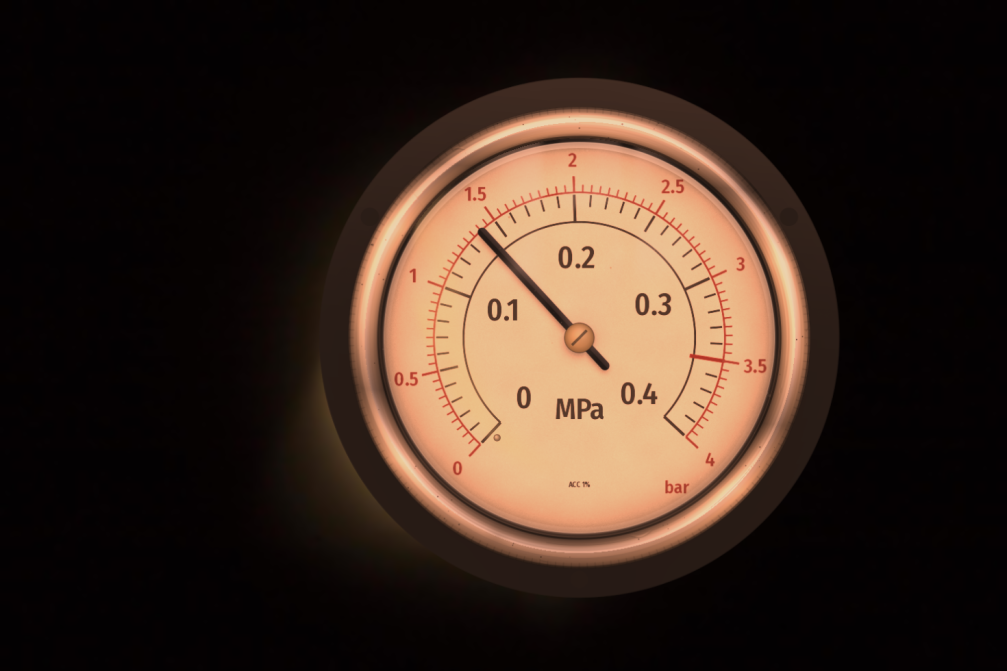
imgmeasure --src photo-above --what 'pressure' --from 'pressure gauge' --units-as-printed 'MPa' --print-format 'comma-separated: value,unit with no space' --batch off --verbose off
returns 0.14,MPa
